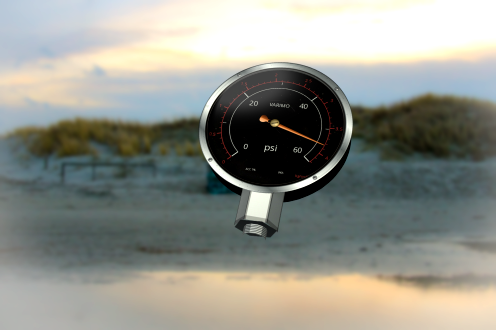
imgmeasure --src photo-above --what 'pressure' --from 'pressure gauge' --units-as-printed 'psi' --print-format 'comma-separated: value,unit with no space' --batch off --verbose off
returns 55,psi
